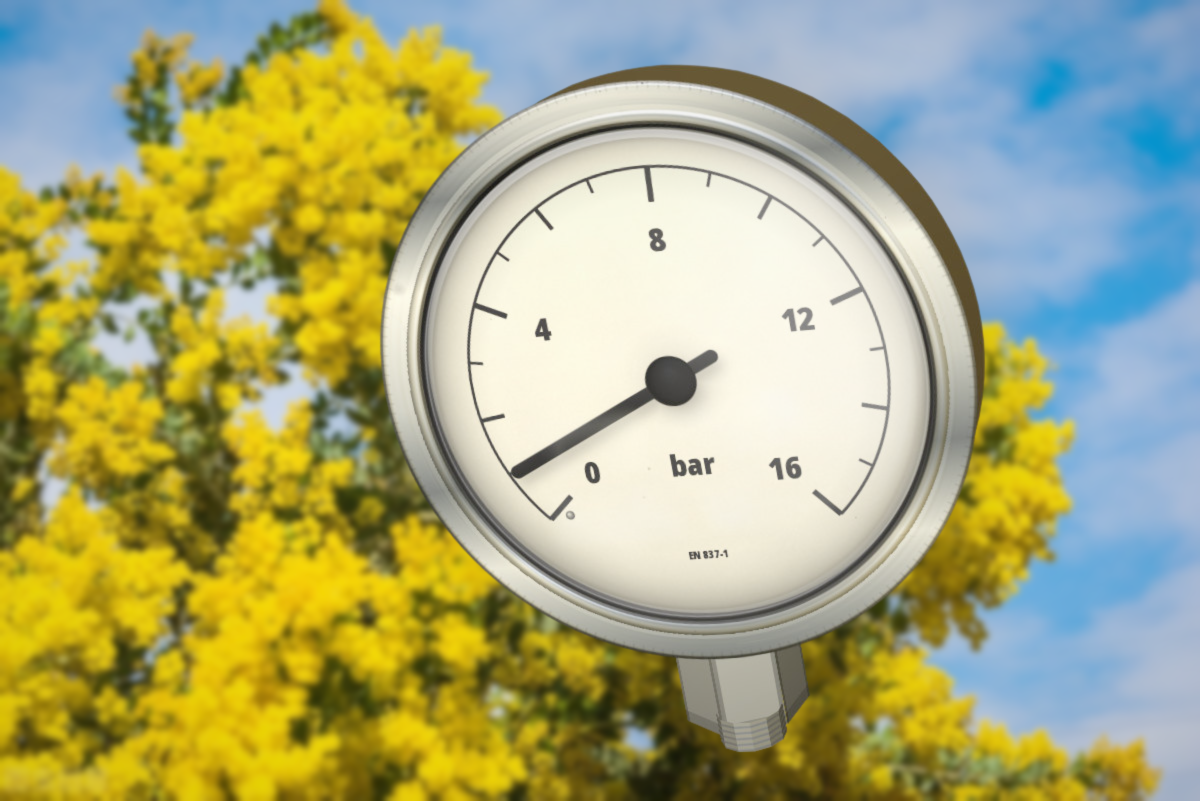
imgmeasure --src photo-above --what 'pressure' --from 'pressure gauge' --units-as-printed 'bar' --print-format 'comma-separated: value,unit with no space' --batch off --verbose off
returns 1,bar
